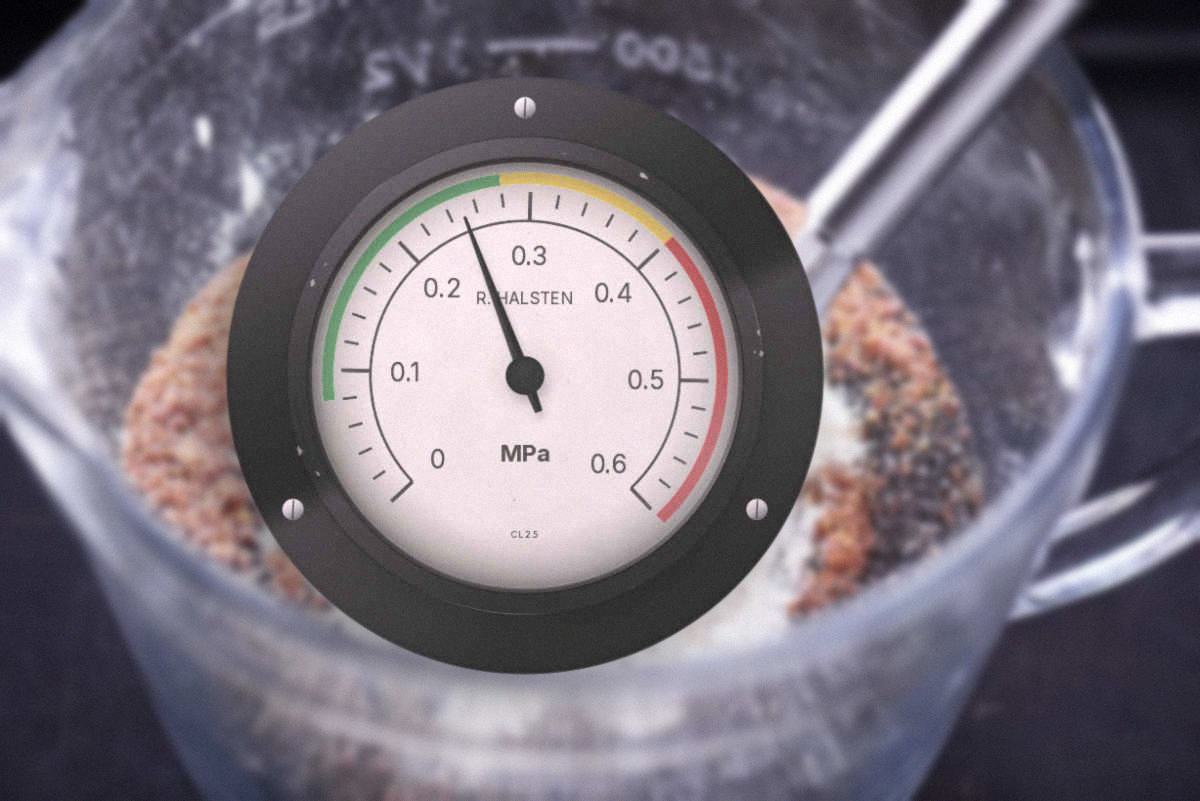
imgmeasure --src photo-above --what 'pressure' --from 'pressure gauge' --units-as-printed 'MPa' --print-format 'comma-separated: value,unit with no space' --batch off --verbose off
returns 0.25,MPa
